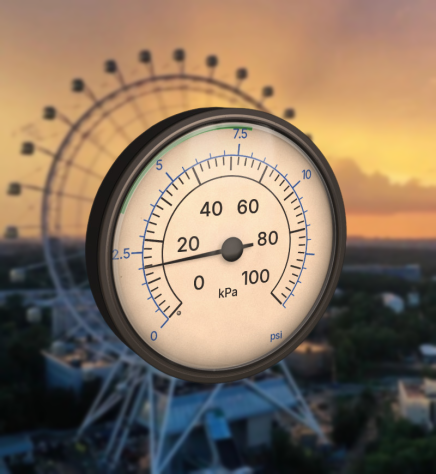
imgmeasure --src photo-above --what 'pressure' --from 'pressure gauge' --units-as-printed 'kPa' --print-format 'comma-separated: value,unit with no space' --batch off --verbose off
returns 14,kPa
